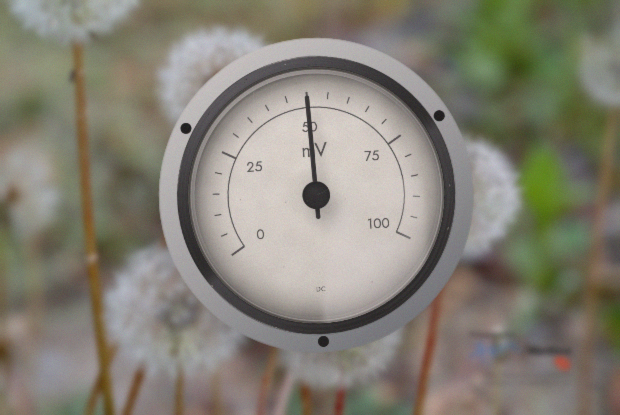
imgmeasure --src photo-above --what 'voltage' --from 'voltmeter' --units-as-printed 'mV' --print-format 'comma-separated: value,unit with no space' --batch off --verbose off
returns 50,mV
